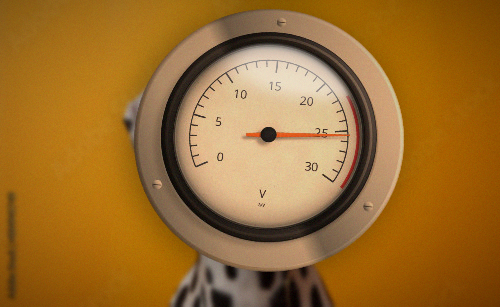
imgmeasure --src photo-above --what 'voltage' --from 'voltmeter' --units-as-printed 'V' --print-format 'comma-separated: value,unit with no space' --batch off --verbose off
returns 25.5,V
